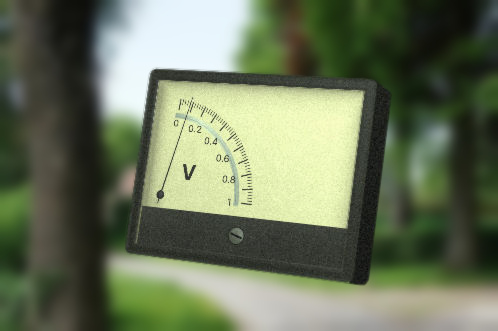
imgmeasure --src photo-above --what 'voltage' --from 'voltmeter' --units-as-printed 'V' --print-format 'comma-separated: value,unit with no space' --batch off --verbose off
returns 0.1,V
